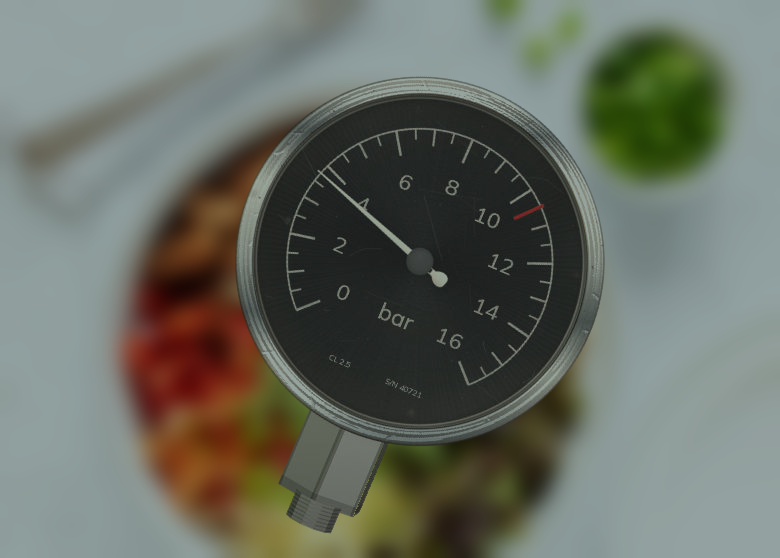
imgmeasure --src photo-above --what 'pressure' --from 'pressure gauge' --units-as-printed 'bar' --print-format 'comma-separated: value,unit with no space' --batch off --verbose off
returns 3.75,bar
